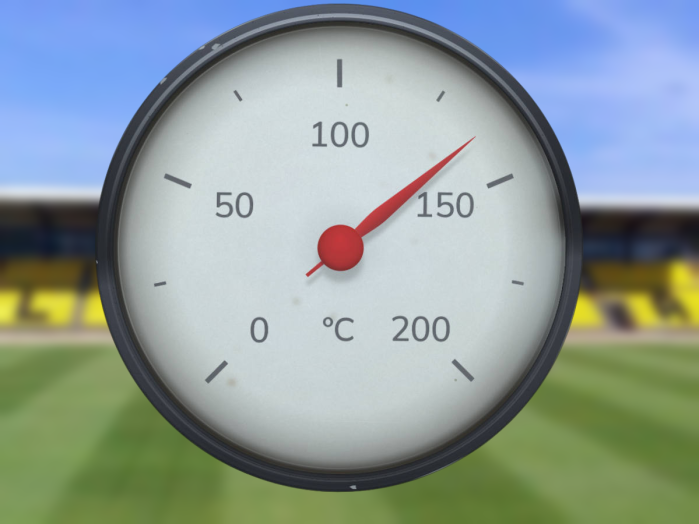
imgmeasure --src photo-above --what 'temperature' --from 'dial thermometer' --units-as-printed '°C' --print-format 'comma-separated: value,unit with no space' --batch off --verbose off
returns 137.5,°C
